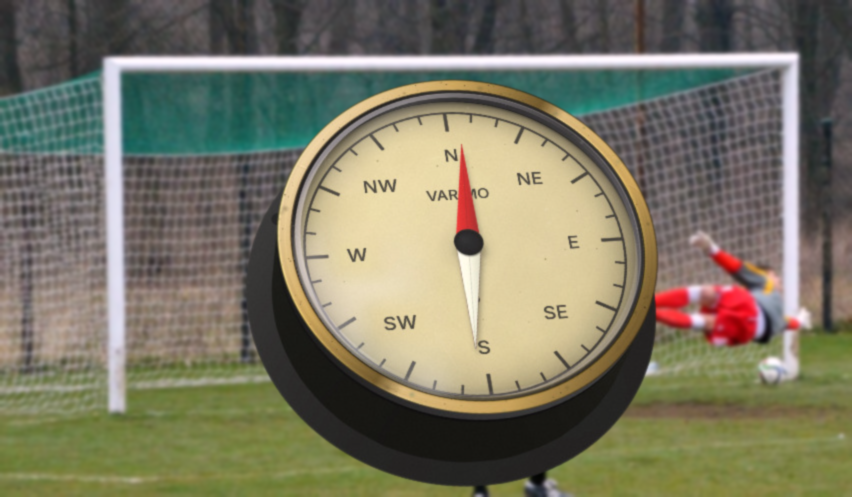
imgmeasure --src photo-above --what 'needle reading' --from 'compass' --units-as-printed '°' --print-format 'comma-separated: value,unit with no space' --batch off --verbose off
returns 5,°
